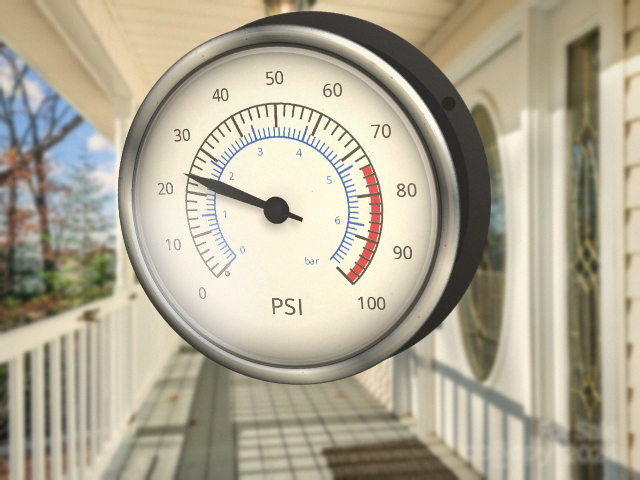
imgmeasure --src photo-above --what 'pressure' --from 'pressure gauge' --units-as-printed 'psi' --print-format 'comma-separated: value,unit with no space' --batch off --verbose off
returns 24,psi
